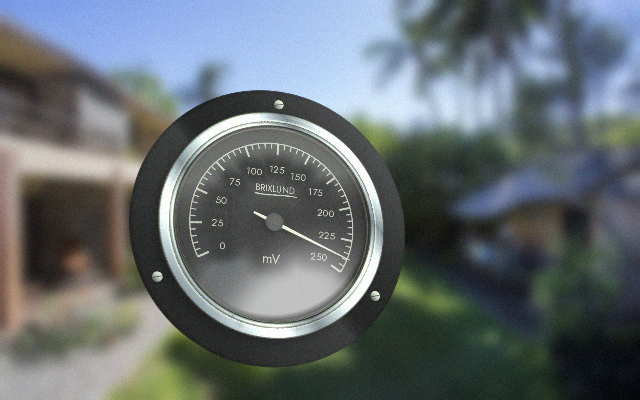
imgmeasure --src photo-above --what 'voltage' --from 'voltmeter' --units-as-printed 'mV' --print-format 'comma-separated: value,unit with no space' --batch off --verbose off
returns 240,mV
